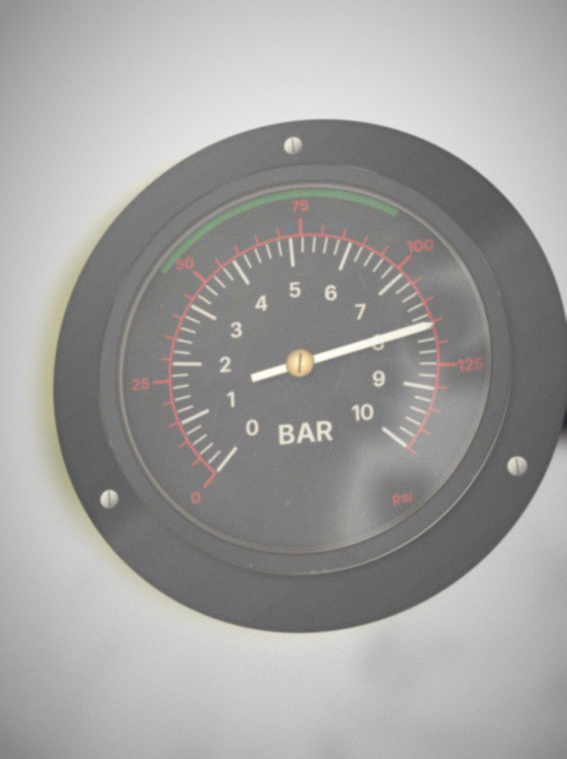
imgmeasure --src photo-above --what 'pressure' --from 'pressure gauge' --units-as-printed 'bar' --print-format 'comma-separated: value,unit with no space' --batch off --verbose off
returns 8,bar
